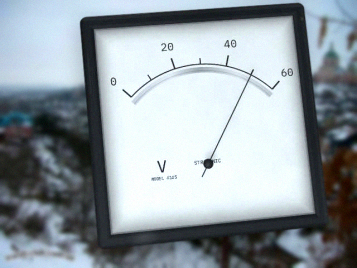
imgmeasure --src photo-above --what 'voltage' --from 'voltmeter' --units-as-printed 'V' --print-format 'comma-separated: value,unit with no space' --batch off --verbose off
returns 50,V
